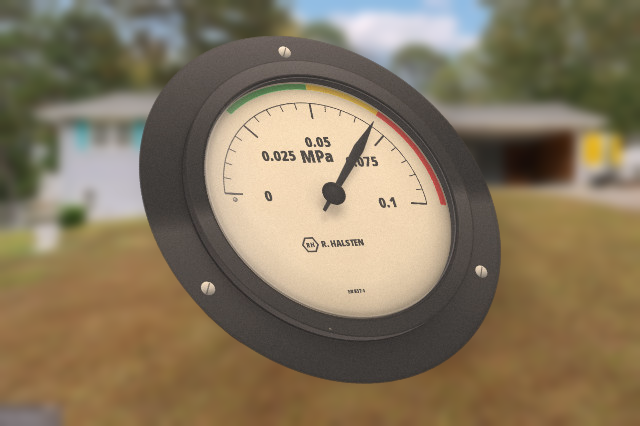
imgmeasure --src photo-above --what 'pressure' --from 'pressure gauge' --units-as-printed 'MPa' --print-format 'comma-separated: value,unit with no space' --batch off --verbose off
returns 0.07,MPa
